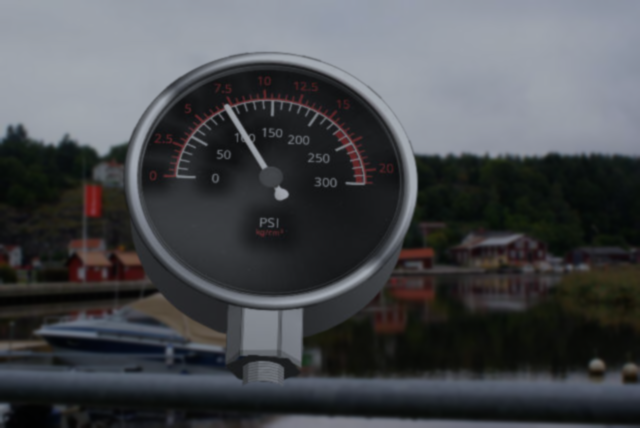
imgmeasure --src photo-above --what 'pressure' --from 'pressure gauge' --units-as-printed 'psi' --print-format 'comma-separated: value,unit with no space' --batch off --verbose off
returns 100,psi
